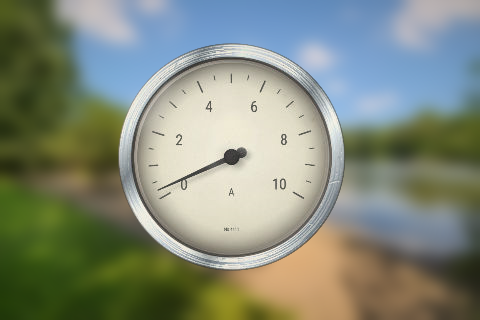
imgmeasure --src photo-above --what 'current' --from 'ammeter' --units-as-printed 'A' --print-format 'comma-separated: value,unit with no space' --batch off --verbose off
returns 0.25,A
